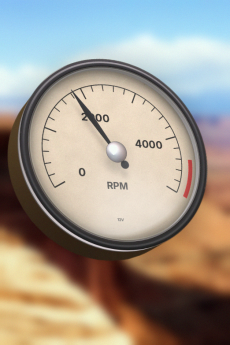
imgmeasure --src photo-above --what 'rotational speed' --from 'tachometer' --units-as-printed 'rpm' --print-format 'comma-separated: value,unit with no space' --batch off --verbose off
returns 1800,rpm
